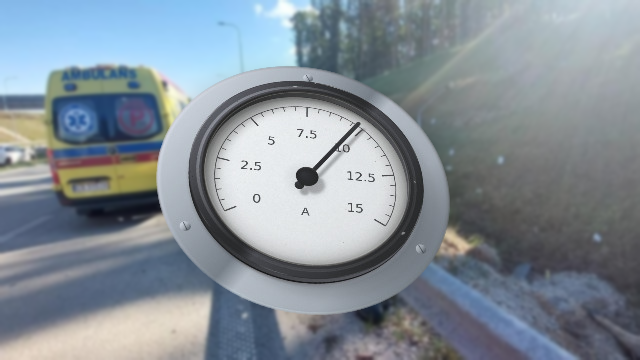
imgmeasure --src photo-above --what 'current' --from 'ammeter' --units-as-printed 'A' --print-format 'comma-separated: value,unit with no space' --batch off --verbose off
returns 9.75,A
